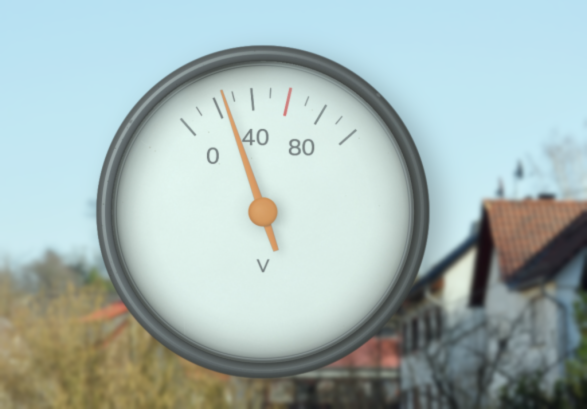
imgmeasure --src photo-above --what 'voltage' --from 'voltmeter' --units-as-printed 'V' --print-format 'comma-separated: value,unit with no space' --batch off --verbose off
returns 25,V
